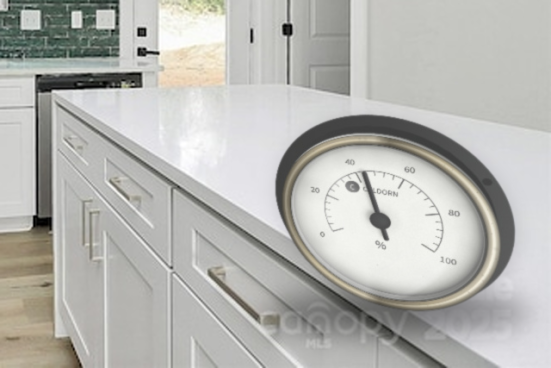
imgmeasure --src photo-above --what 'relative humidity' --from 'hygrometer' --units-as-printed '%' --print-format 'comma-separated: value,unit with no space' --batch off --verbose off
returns 44,%
